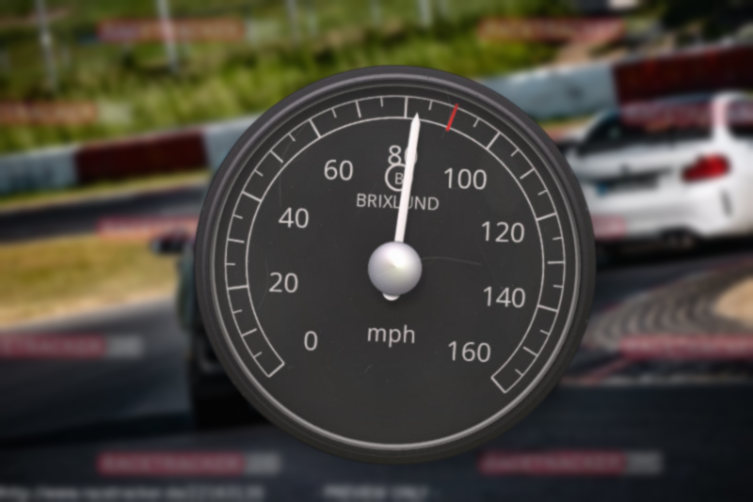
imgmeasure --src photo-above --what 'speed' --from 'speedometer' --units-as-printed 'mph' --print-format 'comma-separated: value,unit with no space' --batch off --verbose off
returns 82.5,mph
